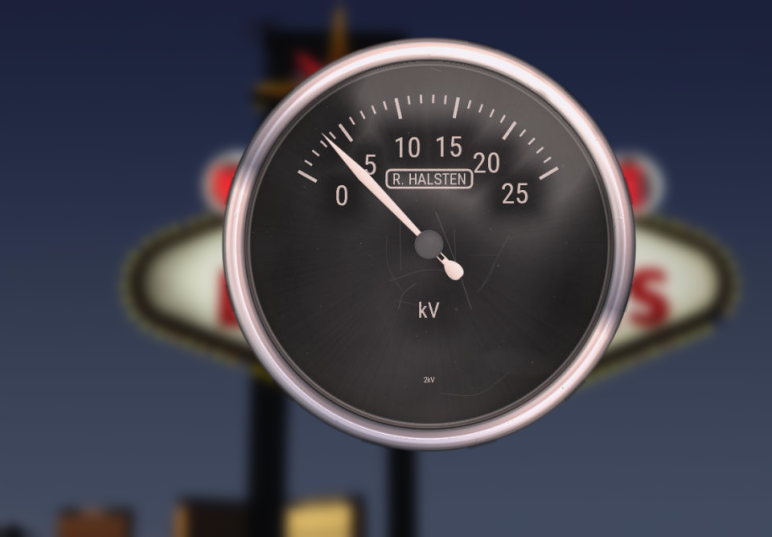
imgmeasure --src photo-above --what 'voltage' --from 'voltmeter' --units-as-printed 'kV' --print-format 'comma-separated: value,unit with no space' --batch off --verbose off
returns 3.5,kV
